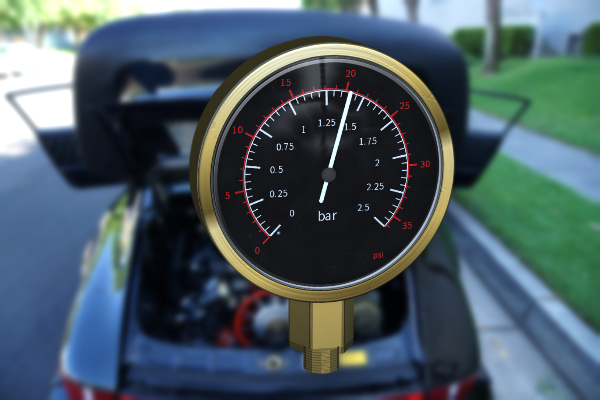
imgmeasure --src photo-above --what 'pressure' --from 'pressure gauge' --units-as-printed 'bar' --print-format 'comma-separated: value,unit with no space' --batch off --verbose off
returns 1.4,bar
